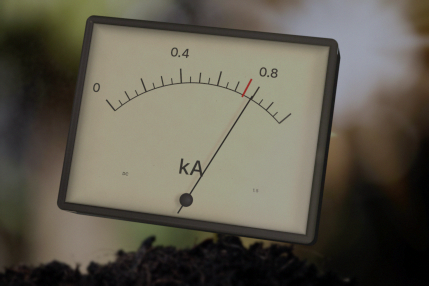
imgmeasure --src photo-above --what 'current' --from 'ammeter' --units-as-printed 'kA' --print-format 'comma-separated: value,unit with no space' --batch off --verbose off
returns 0.8,kA
